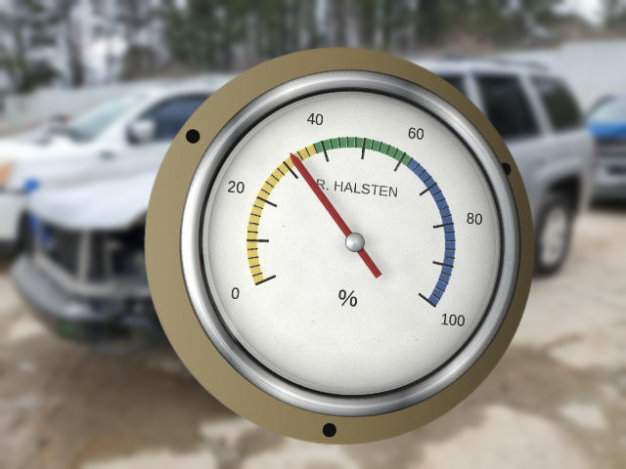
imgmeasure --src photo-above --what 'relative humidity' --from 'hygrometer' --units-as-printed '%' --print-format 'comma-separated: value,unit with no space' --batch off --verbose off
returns 32,%
